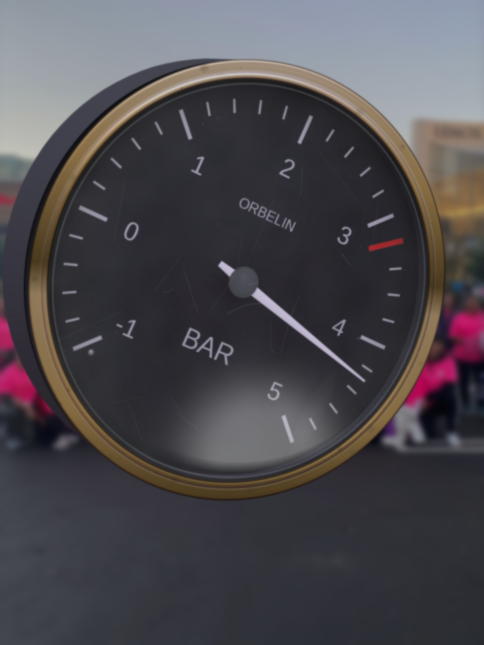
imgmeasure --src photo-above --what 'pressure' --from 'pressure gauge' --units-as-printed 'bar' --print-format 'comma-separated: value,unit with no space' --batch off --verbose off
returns 4.3,bar
